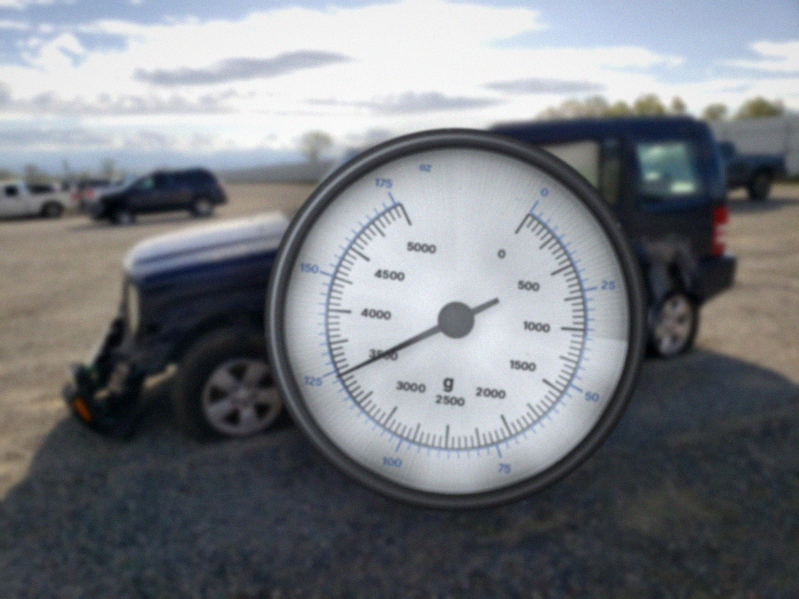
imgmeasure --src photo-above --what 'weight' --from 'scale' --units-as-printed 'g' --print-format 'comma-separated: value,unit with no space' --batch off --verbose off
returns 3500,g
